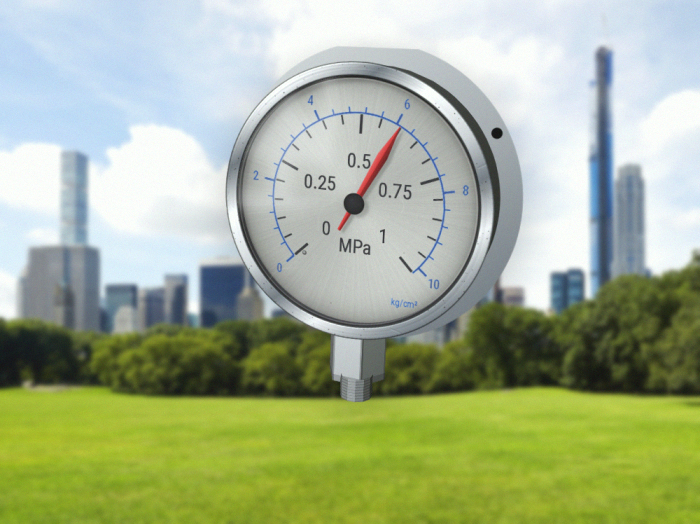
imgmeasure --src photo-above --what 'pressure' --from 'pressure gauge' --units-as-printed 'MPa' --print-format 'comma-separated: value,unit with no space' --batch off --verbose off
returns 0.6,MPa
